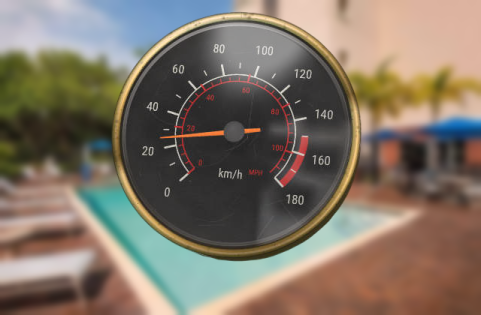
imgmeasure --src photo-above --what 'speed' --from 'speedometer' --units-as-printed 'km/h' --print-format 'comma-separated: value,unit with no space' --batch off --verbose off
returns 25,km/h
